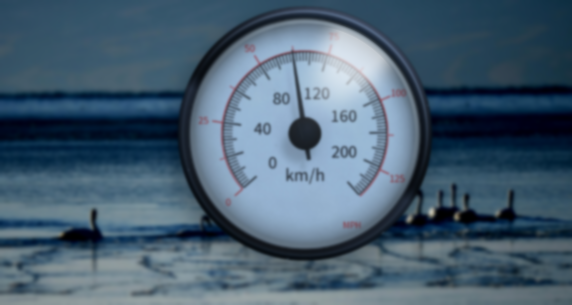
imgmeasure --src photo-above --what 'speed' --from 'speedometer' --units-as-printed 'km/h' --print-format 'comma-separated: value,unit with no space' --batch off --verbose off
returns 100,km/h
